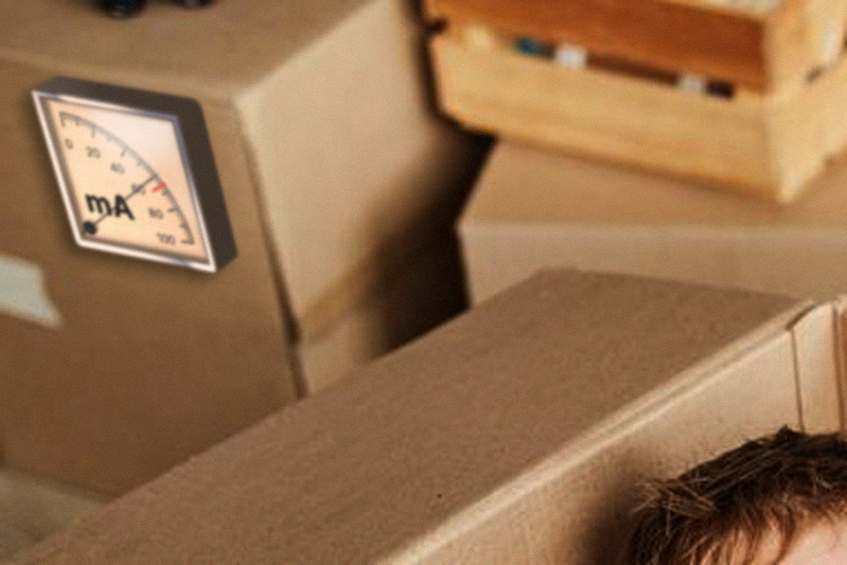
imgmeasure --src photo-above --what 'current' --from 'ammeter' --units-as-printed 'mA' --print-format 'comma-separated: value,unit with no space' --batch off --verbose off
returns 60,mA
